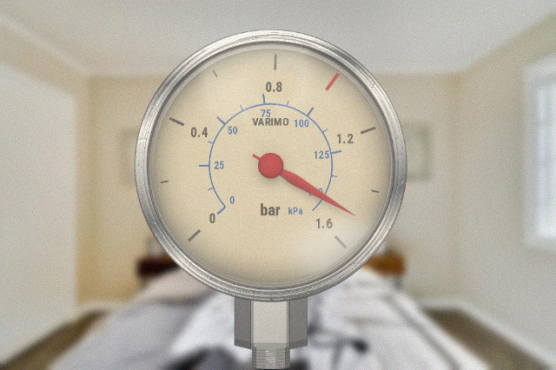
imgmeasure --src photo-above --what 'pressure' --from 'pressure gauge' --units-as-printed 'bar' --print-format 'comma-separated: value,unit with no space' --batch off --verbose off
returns 1.5,bar
